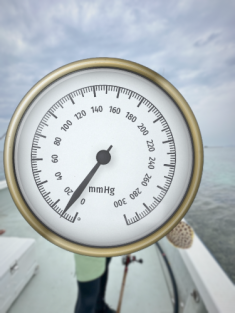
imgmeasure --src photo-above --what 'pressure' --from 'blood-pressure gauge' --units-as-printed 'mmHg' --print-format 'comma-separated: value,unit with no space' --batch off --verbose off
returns 10,mmHg
